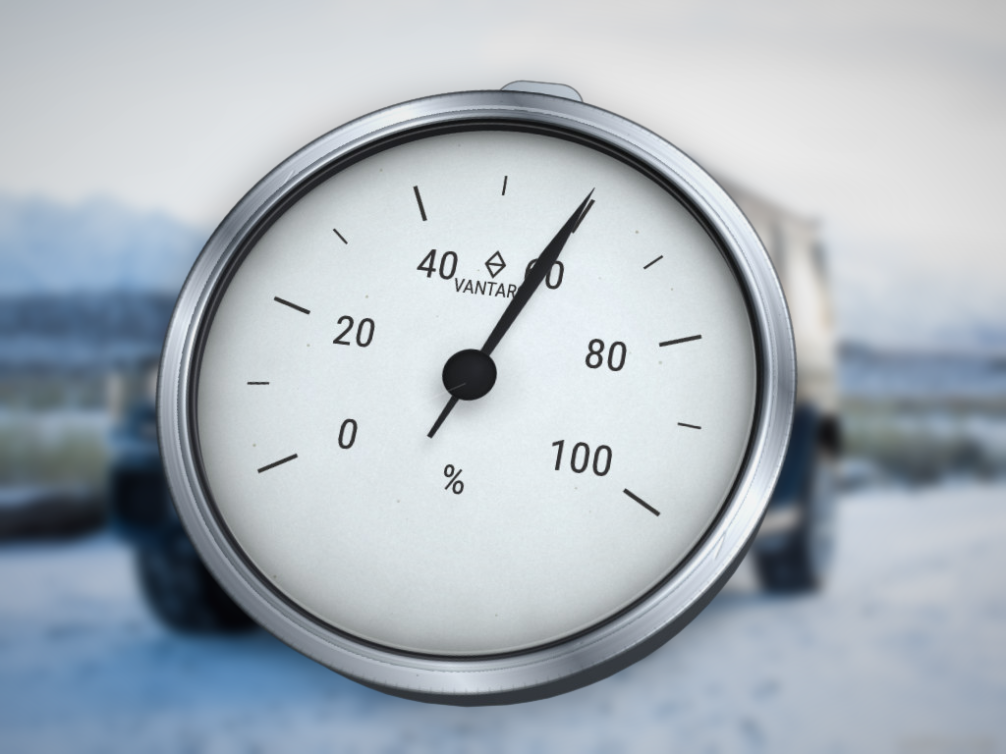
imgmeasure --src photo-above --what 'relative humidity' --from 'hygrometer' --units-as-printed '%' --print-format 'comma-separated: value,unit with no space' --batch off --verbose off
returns 60,%
